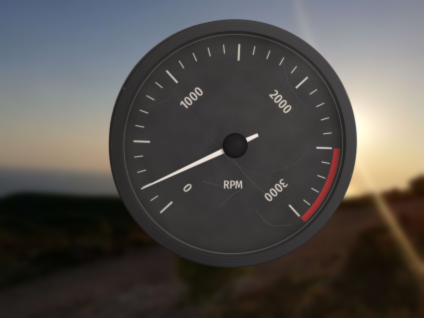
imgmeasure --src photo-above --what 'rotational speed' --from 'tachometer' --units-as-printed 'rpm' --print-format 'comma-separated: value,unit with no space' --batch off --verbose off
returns 200,rpm
